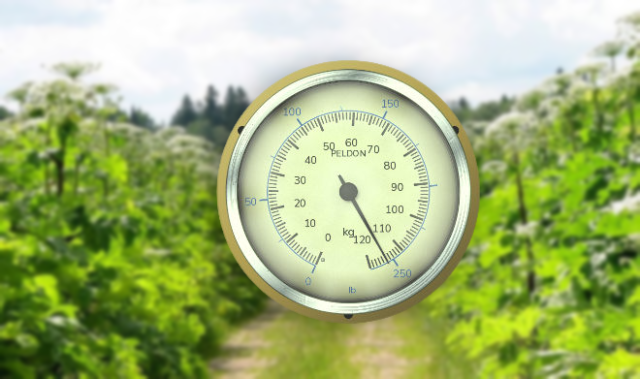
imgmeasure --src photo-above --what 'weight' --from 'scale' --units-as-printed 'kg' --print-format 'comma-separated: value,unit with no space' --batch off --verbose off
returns 115,kg
